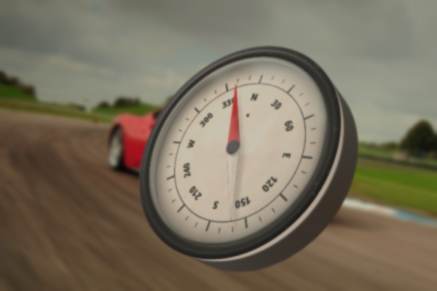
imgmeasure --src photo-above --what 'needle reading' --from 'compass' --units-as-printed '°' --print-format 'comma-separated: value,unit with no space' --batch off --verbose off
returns 340,°
